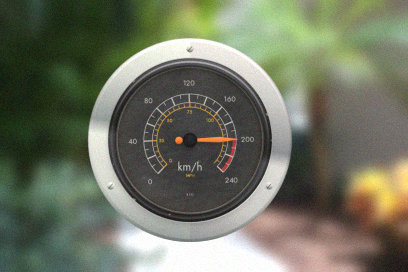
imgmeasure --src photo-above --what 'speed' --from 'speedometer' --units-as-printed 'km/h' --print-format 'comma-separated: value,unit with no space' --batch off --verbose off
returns 200,km/h
